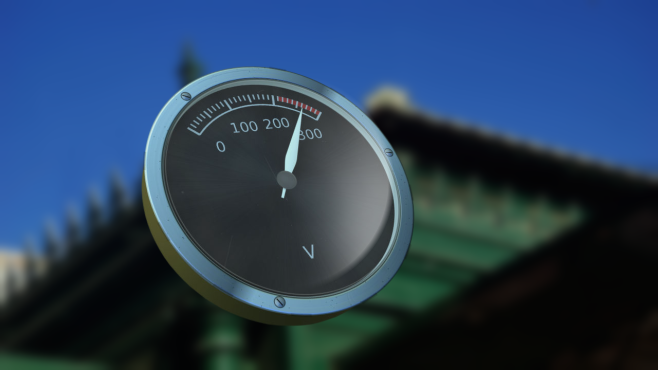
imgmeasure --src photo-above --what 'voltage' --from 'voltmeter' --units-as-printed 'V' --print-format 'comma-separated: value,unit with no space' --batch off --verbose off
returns 260,V
